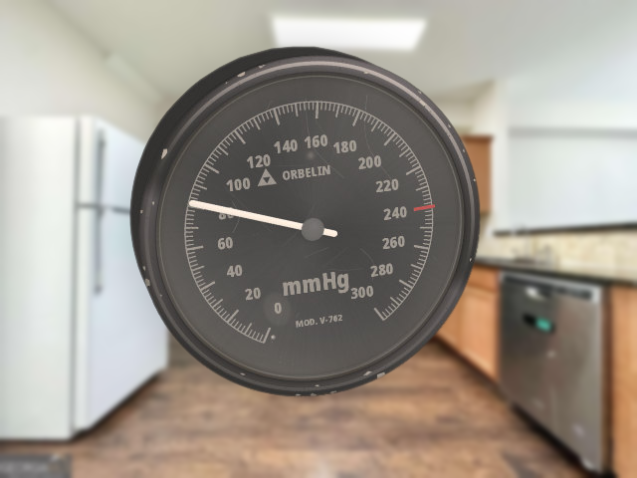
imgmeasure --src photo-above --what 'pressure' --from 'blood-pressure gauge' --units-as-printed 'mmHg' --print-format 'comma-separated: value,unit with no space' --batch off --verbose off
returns 82,mmHg
